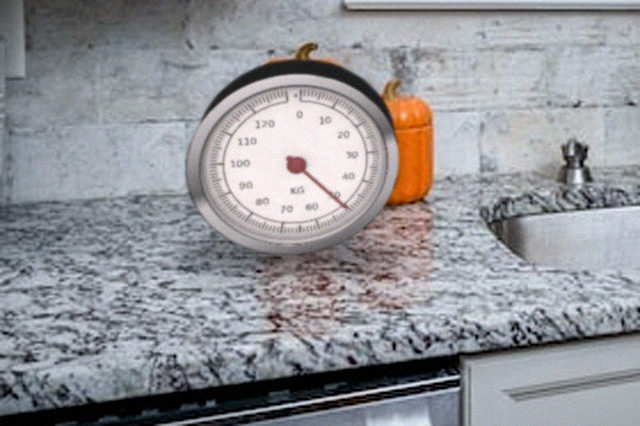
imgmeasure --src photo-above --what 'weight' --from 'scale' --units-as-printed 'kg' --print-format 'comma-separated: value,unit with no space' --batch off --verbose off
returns 50,kg
